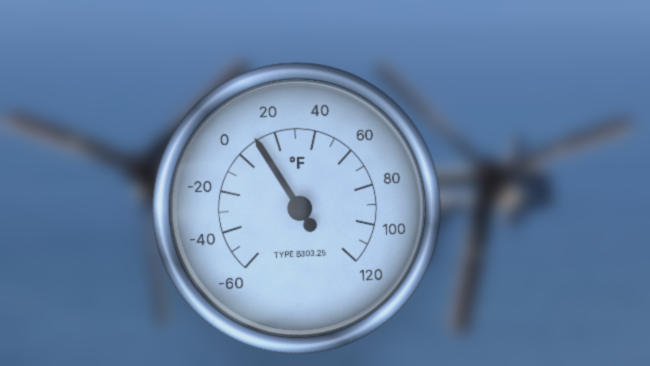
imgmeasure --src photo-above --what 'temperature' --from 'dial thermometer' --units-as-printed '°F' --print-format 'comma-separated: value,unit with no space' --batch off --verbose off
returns 10,°F
